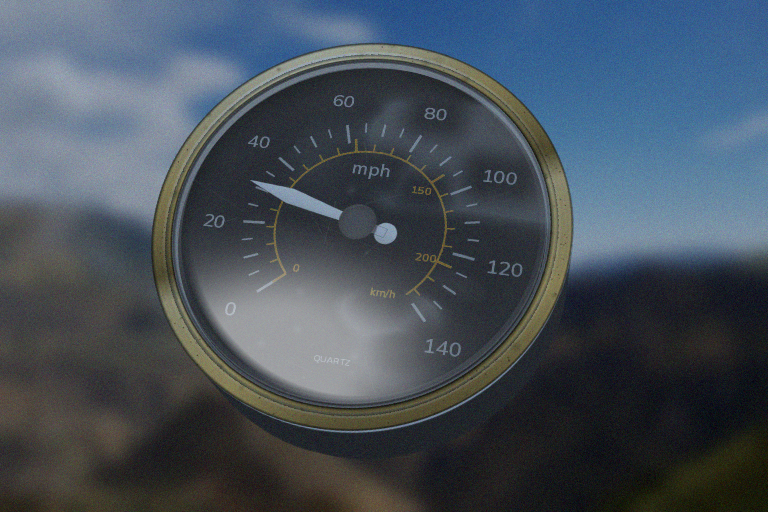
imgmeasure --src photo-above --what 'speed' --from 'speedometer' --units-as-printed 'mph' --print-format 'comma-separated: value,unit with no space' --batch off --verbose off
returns 30,mph
